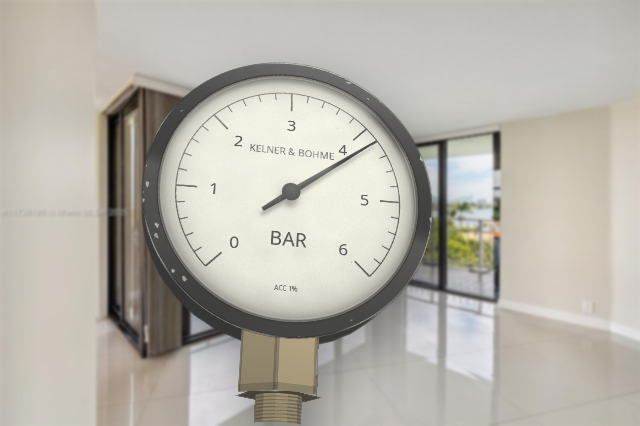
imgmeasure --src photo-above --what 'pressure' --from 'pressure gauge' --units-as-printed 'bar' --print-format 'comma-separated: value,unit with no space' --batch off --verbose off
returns 4.2,bar
